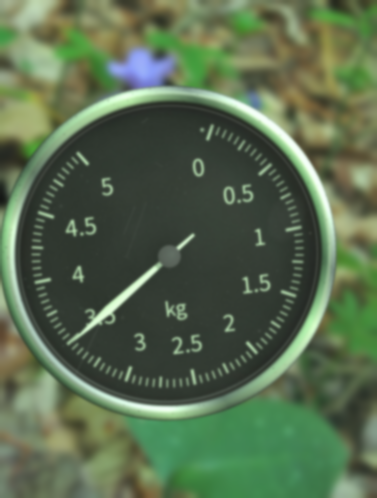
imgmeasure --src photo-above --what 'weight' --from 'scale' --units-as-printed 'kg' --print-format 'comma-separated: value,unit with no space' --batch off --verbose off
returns 3.5,kg
